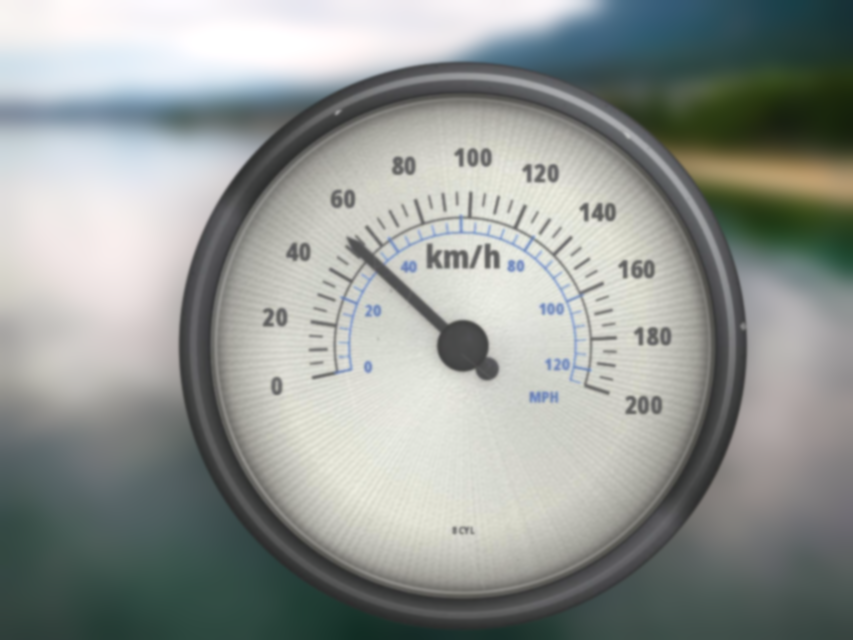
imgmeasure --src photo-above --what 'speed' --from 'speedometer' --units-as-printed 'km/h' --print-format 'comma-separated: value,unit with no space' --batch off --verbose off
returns 52.5,km/h
